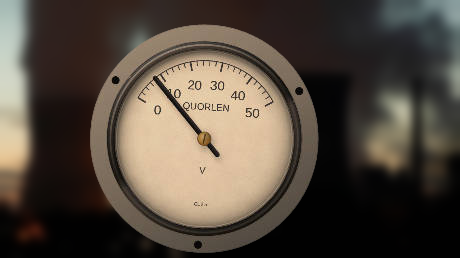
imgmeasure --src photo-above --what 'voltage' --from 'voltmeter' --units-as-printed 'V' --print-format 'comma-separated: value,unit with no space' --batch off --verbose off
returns 8,V
